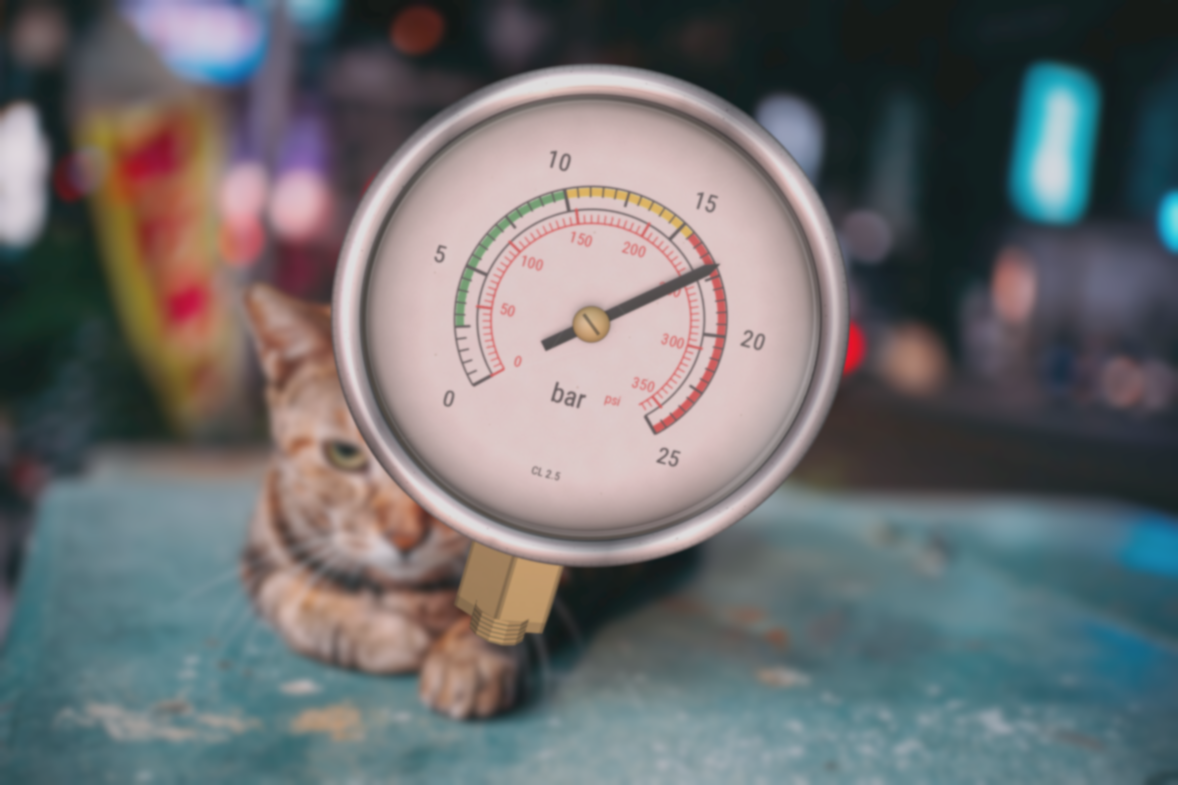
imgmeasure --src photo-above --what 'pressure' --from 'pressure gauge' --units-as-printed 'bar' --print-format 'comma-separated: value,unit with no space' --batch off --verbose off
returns 17,bar
